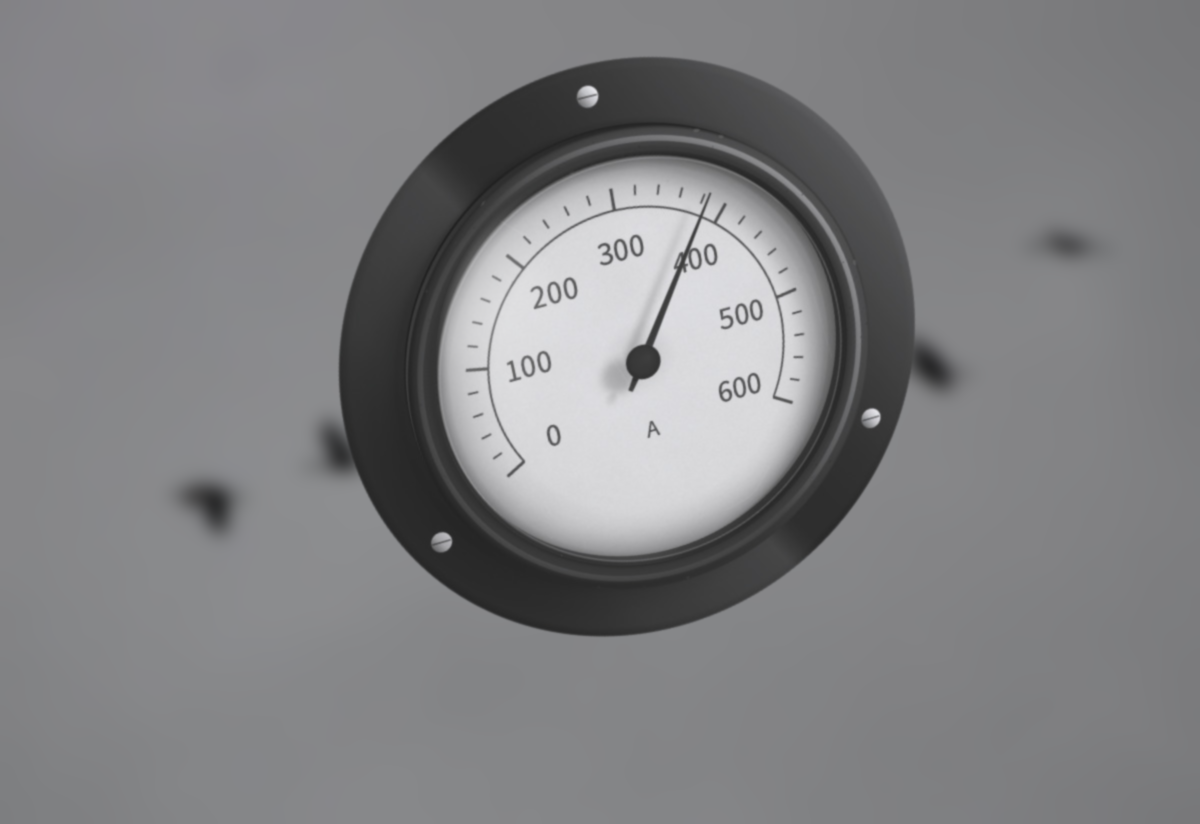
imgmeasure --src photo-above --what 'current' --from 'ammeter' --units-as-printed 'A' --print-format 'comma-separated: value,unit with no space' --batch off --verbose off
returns 380,A
